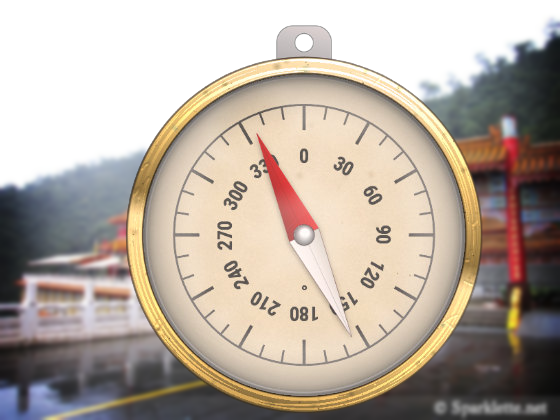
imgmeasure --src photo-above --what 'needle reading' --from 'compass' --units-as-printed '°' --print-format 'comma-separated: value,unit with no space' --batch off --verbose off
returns 335,°
